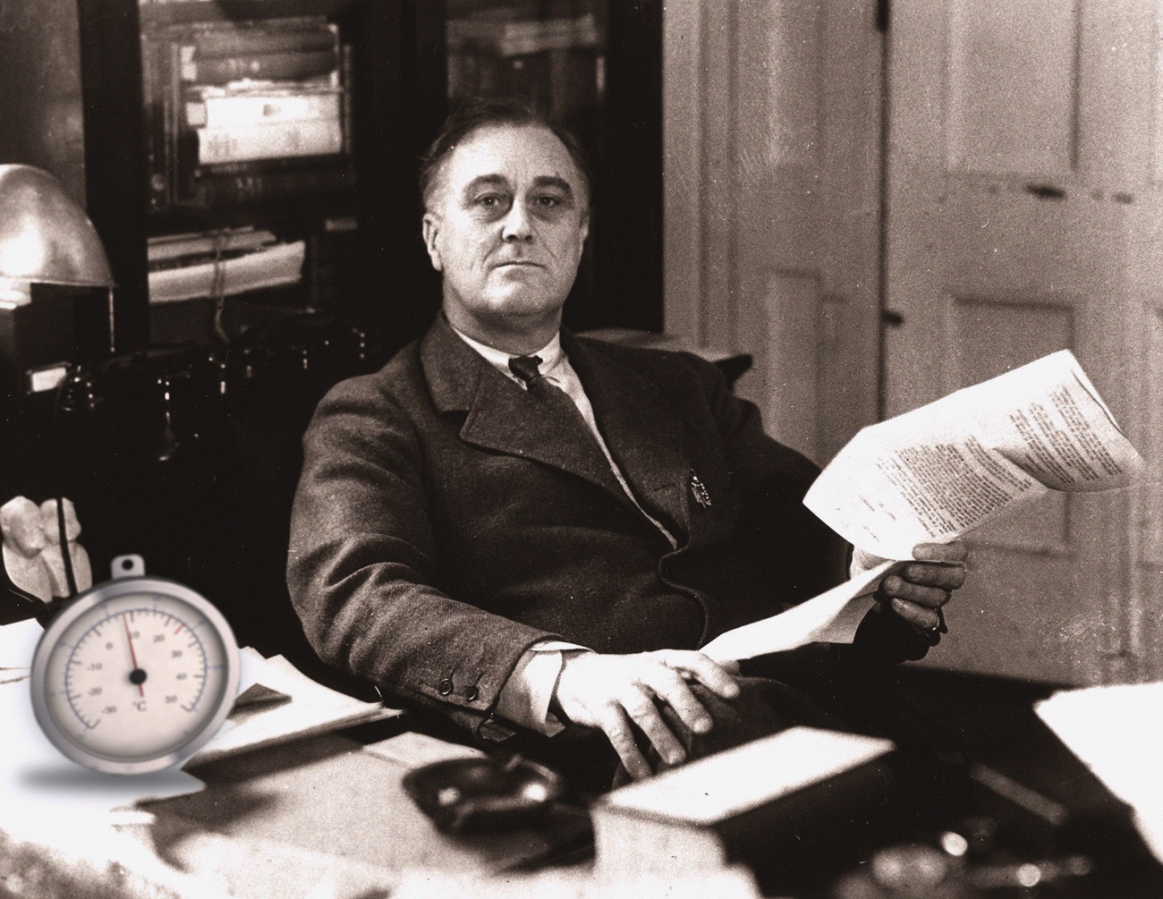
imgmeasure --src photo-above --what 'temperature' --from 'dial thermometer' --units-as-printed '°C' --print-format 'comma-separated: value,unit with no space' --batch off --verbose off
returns 8,°C
